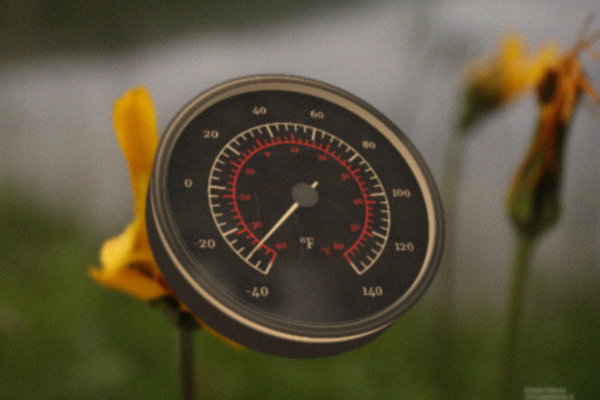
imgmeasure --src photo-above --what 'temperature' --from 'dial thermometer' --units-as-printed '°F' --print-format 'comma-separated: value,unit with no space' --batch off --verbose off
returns -32,°F
